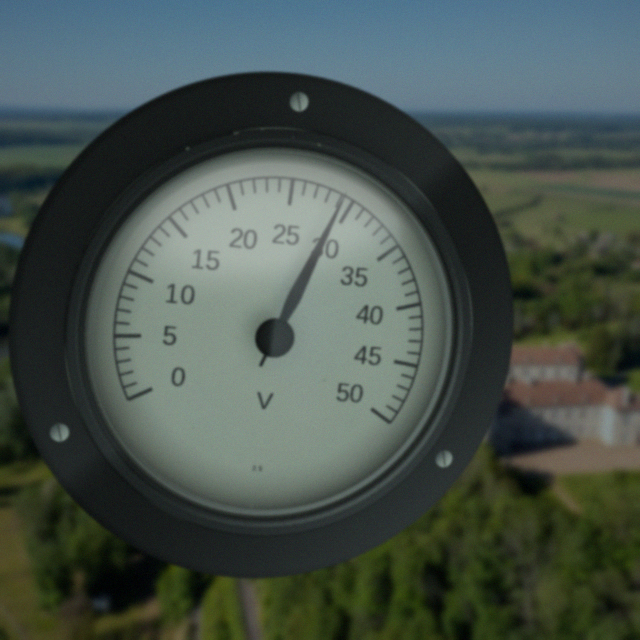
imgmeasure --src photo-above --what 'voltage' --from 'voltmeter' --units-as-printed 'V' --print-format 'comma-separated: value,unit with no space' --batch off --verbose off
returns 29,V
